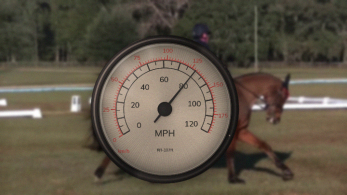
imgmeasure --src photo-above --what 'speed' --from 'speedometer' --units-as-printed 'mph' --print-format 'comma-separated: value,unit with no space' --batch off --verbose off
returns 80,mph
